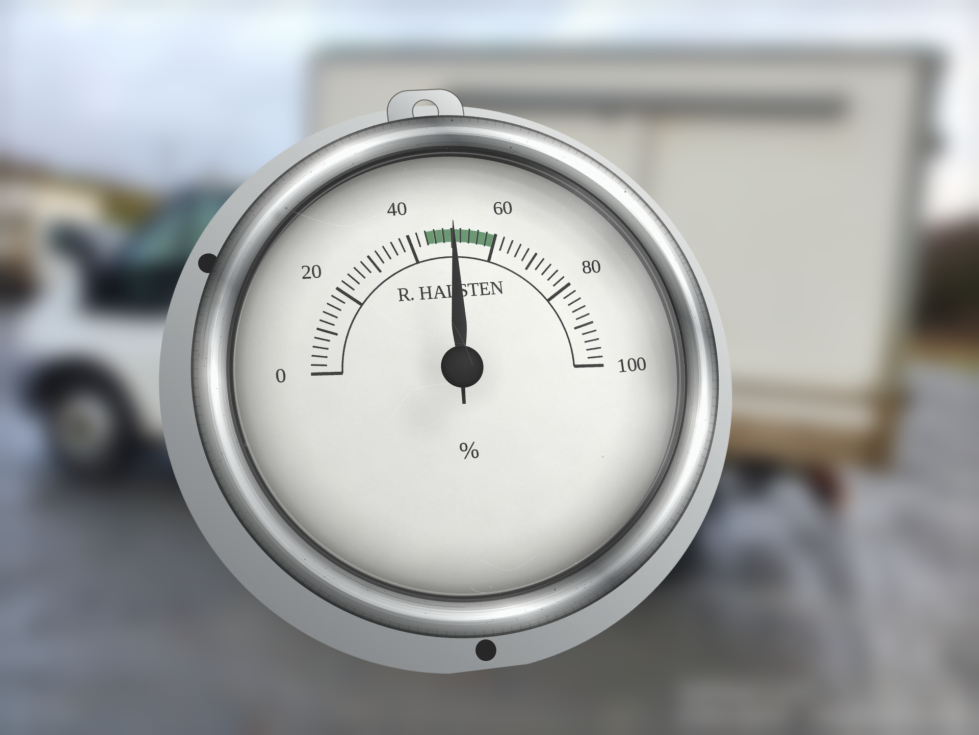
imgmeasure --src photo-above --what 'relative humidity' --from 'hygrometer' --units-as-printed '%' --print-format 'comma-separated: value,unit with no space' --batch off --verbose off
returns 50,%
